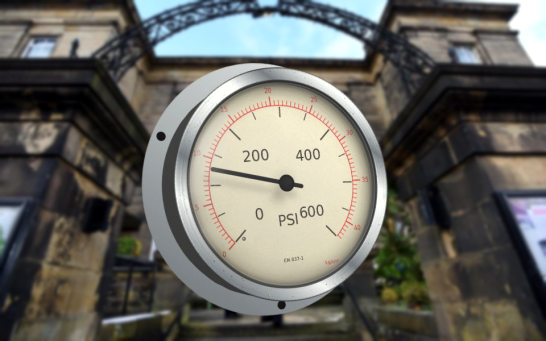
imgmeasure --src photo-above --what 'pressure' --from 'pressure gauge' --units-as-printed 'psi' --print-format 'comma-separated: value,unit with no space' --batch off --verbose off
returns 125,psi
